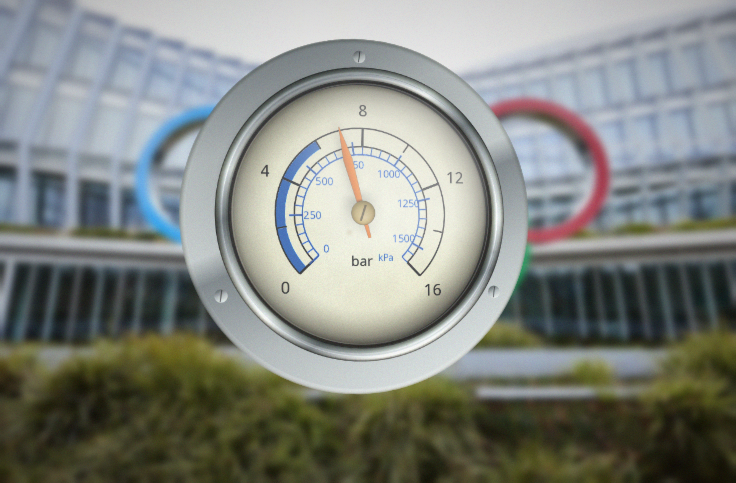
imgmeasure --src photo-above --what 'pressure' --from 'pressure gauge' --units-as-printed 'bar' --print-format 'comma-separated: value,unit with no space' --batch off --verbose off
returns 7,bar
